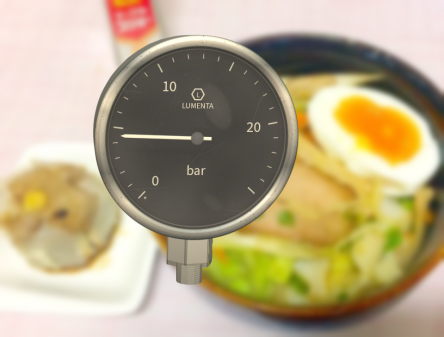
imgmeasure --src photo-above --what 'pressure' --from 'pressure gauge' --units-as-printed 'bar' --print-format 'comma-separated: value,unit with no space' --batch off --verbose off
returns 4.5,bar
